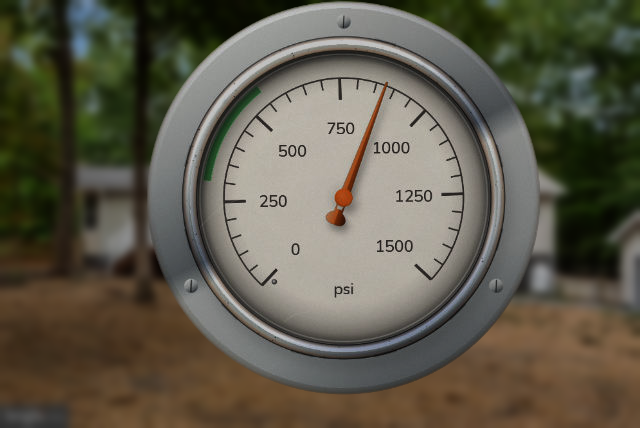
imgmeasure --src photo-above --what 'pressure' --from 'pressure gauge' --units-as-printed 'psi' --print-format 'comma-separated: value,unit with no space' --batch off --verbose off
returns 875,psi
